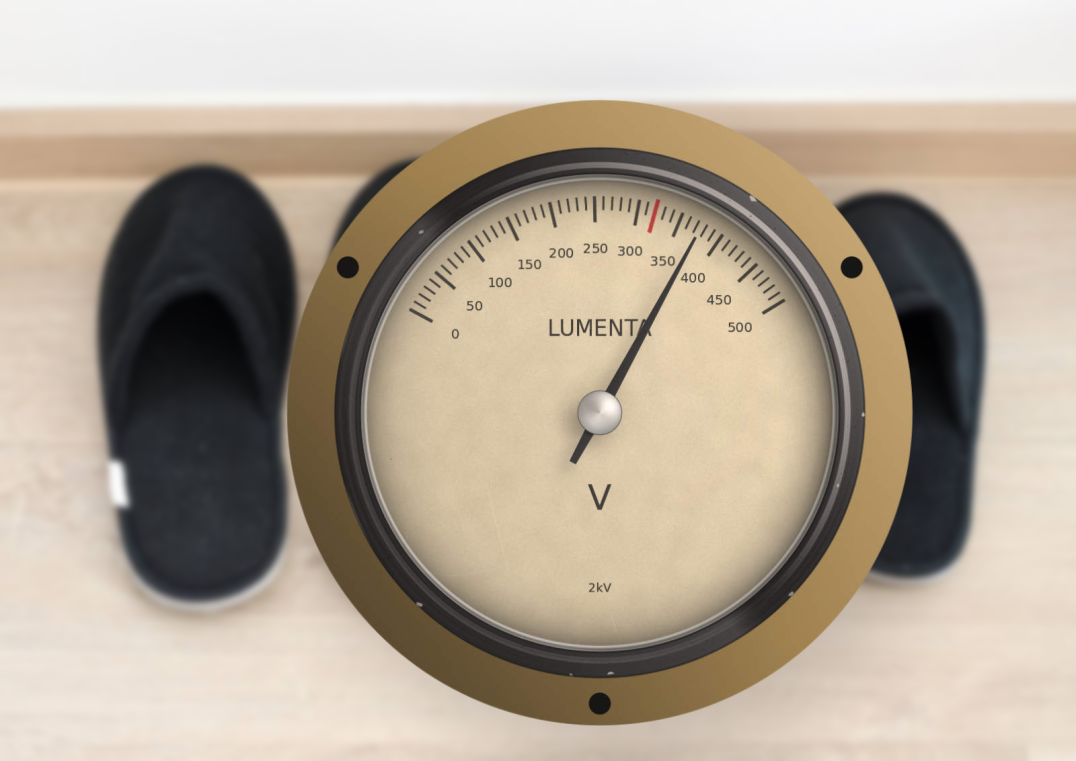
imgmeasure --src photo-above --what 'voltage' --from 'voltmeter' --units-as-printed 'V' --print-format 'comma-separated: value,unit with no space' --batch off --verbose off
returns 375,V
